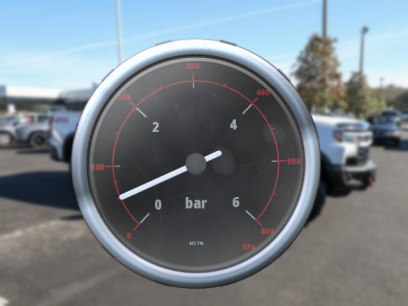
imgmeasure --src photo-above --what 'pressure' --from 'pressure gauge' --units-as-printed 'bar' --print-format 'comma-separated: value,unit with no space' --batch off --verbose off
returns 0.5,bar
